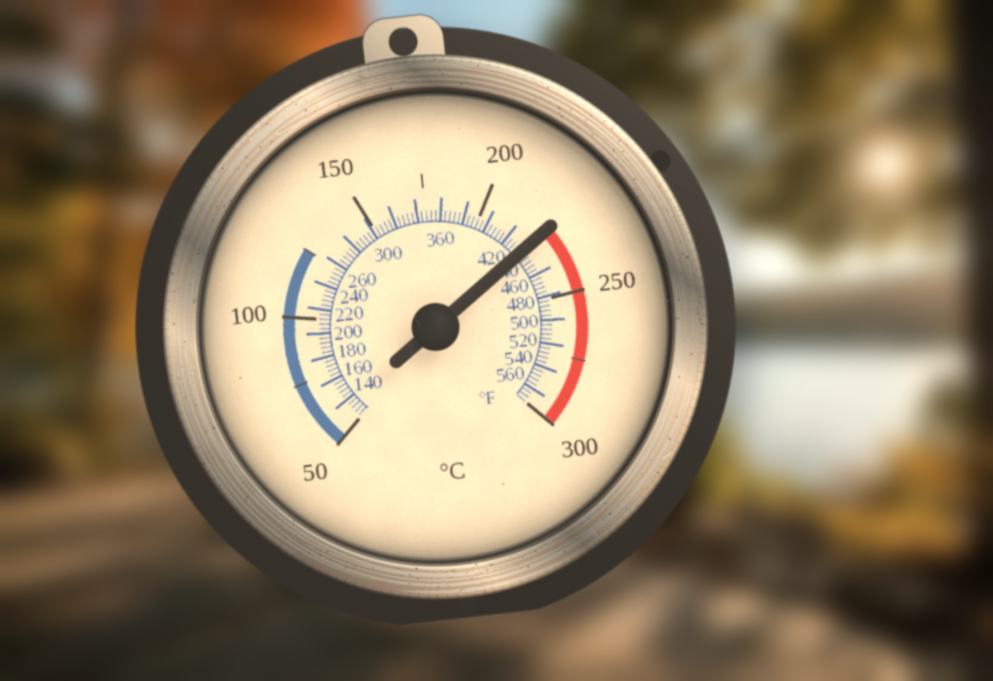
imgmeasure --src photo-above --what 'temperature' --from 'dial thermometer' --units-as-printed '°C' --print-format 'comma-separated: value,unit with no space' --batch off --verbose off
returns 225,°C
